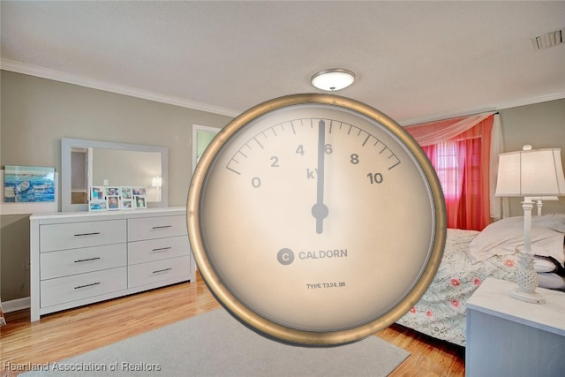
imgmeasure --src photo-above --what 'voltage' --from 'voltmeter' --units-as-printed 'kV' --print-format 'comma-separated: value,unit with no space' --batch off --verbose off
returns 5.5,kV
